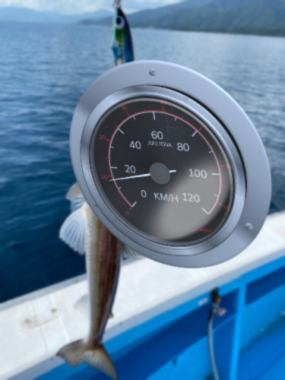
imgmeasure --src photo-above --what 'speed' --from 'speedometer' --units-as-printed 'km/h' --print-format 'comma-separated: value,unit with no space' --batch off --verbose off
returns 15,km/h
